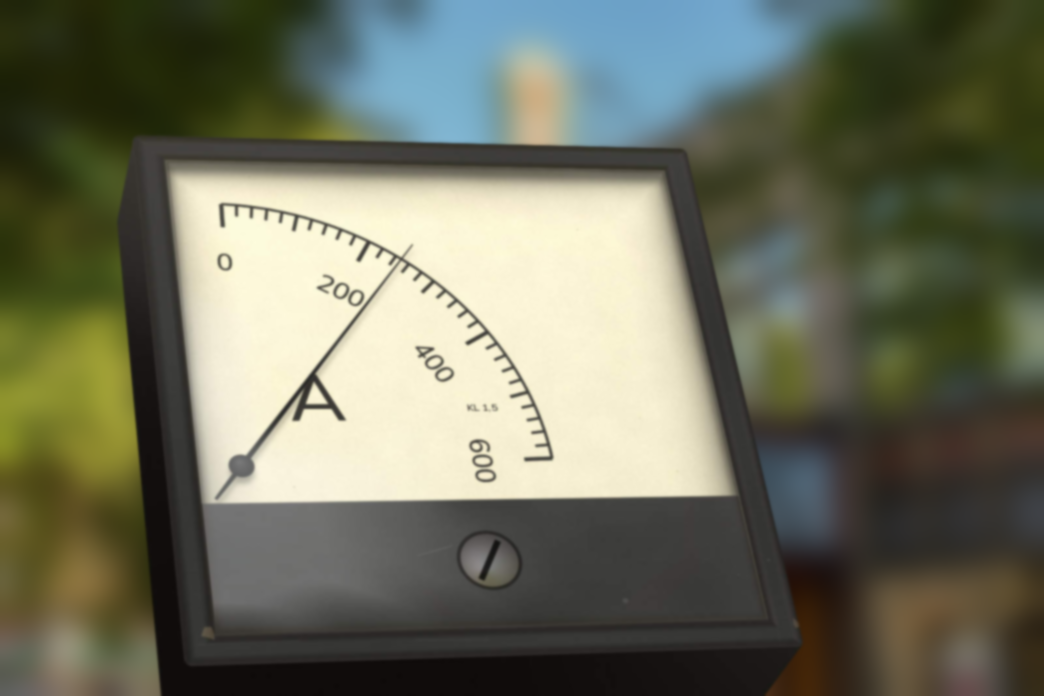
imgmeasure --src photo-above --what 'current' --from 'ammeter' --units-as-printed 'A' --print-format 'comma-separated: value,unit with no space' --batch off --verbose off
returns 250,A
